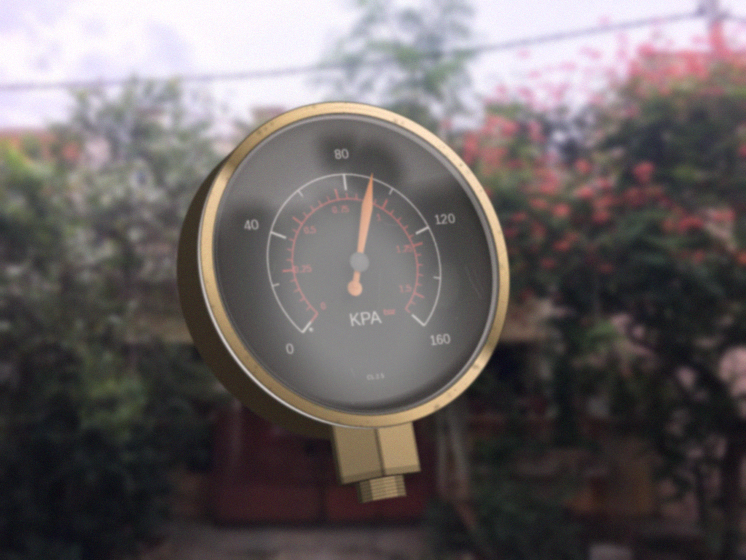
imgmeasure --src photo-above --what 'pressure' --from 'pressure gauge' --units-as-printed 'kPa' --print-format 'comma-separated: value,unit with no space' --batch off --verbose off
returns 90,kPa
